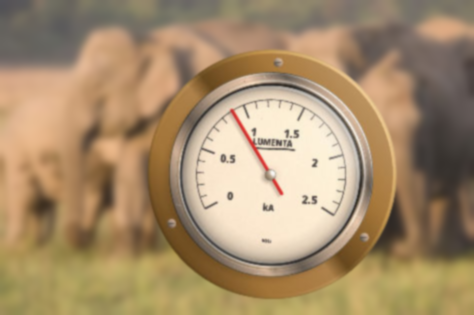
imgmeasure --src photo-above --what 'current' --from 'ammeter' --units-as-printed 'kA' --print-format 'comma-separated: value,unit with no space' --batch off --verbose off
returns 0.9,kA
